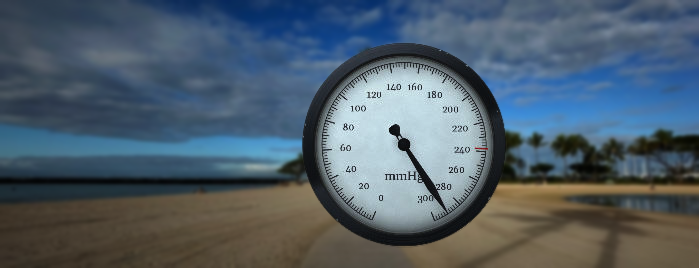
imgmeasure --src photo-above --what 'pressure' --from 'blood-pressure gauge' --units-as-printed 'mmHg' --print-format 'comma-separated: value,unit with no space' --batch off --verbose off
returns 290,mmHg
